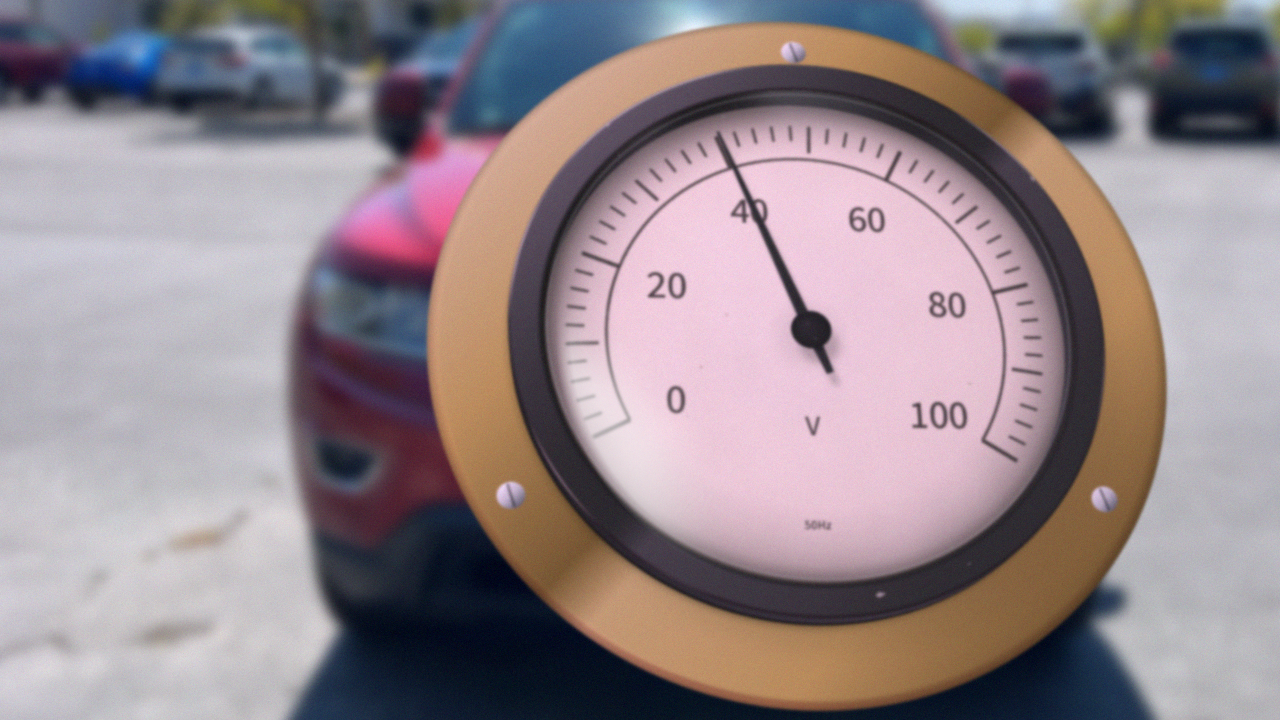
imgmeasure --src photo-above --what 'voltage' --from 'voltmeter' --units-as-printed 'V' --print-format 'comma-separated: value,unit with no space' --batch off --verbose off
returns 40,V
